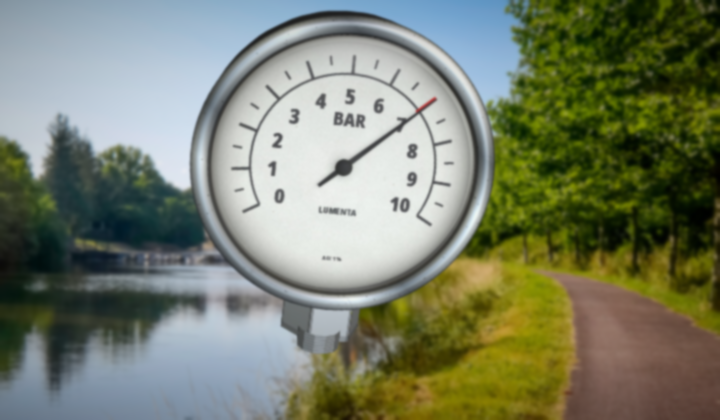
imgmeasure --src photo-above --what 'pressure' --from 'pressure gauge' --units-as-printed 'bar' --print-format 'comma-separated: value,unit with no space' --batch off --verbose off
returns 7,bar
